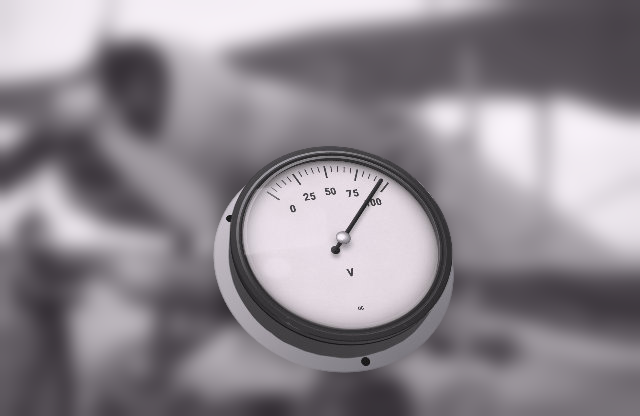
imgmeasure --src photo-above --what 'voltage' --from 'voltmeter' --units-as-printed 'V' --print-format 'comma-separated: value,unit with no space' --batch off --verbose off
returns 95,V
